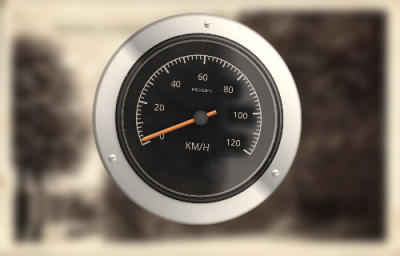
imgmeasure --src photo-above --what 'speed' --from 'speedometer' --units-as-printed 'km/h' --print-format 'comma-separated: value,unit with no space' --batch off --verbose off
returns 2,km/h
